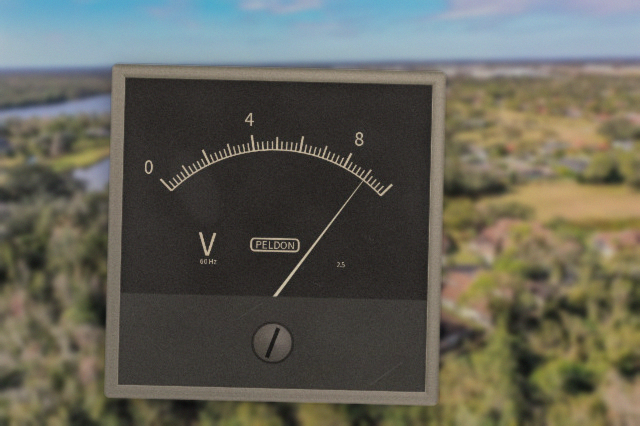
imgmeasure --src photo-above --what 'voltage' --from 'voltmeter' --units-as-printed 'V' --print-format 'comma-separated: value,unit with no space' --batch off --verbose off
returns 9,V
